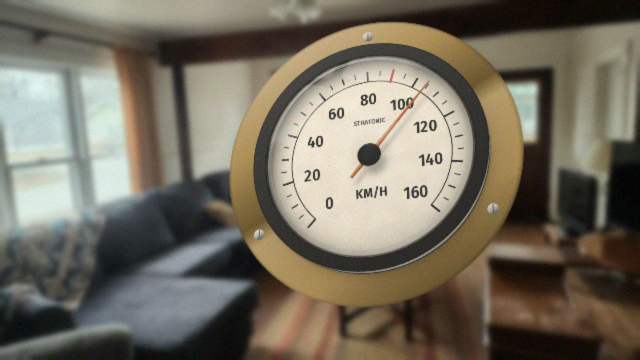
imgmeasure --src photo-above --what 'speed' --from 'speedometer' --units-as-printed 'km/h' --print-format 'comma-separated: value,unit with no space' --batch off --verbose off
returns 105,km/h
